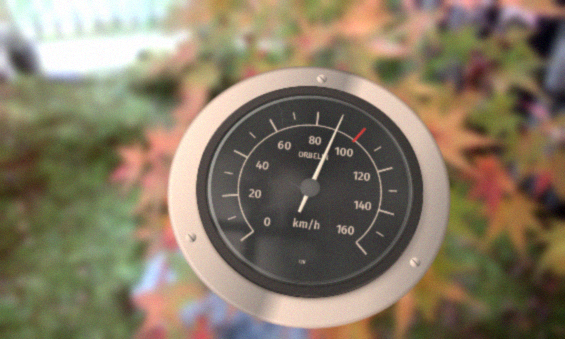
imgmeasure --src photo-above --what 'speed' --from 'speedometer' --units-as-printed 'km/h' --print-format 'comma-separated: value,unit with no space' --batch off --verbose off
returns 90,km/h
